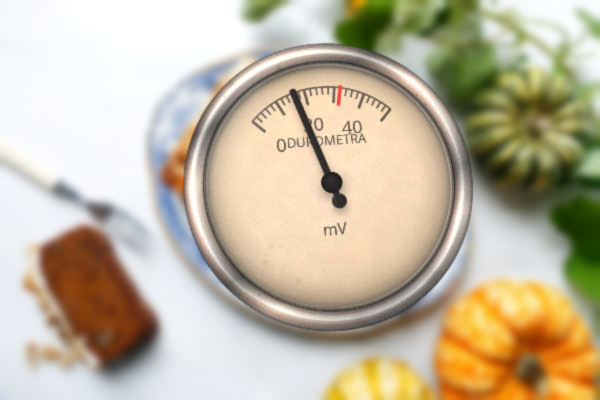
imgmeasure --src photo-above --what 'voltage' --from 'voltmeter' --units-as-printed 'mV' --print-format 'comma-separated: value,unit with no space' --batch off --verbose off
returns 16,mV
